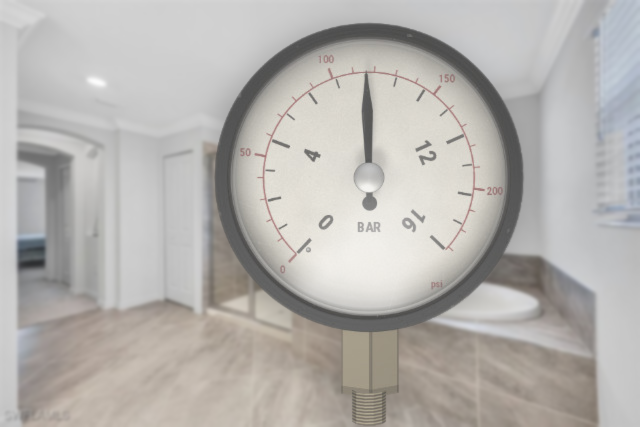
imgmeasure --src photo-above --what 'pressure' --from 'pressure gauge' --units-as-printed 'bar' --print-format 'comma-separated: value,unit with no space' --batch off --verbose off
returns 8,bar
